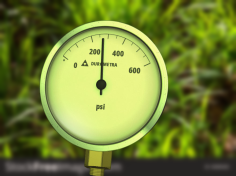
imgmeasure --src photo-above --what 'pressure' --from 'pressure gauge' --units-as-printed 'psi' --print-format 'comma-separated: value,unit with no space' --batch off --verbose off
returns 275,psi
